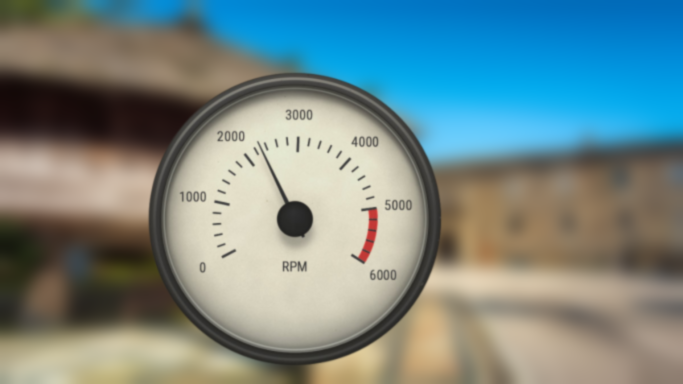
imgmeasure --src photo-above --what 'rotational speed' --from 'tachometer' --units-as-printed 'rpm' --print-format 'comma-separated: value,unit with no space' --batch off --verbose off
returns 2300,rpm
